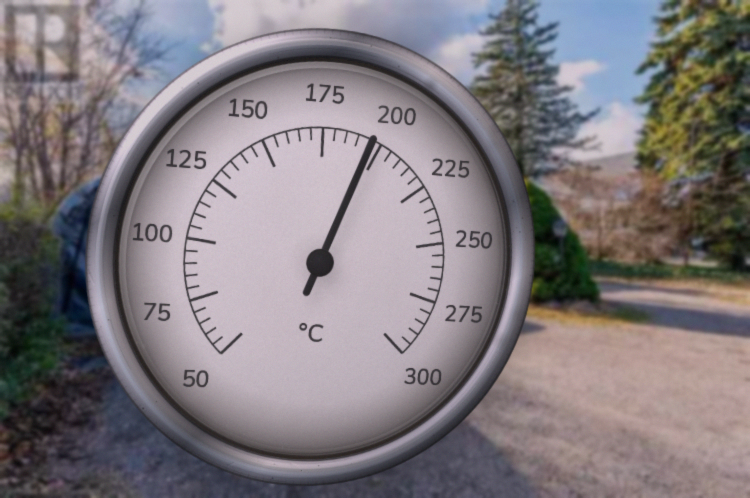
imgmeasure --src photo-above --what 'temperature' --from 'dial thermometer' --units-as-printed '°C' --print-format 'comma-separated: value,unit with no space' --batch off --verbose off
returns 195,°C
